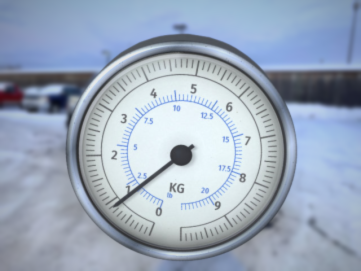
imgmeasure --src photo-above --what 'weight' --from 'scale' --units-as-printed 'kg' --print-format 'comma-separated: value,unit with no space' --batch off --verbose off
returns 0.9,kg
